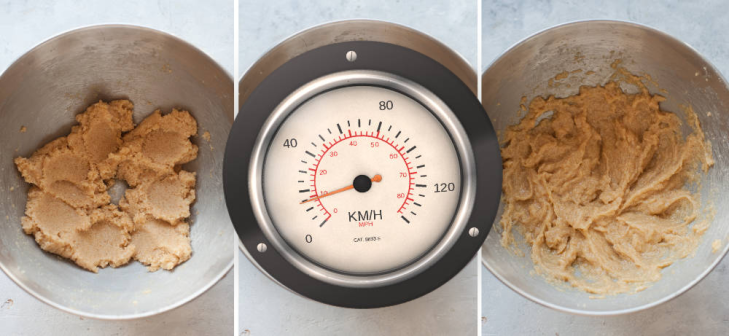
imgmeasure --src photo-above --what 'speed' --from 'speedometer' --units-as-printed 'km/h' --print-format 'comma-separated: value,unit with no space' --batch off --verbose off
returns 15,km/h
